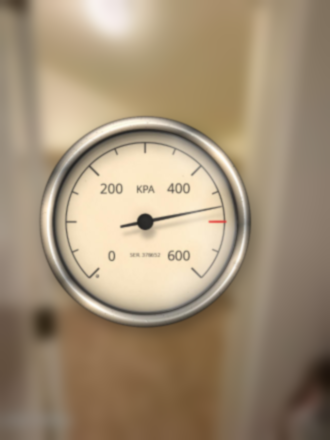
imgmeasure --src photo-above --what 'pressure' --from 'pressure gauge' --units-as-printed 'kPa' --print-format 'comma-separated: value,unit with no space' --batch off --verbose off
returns 475,kPa
